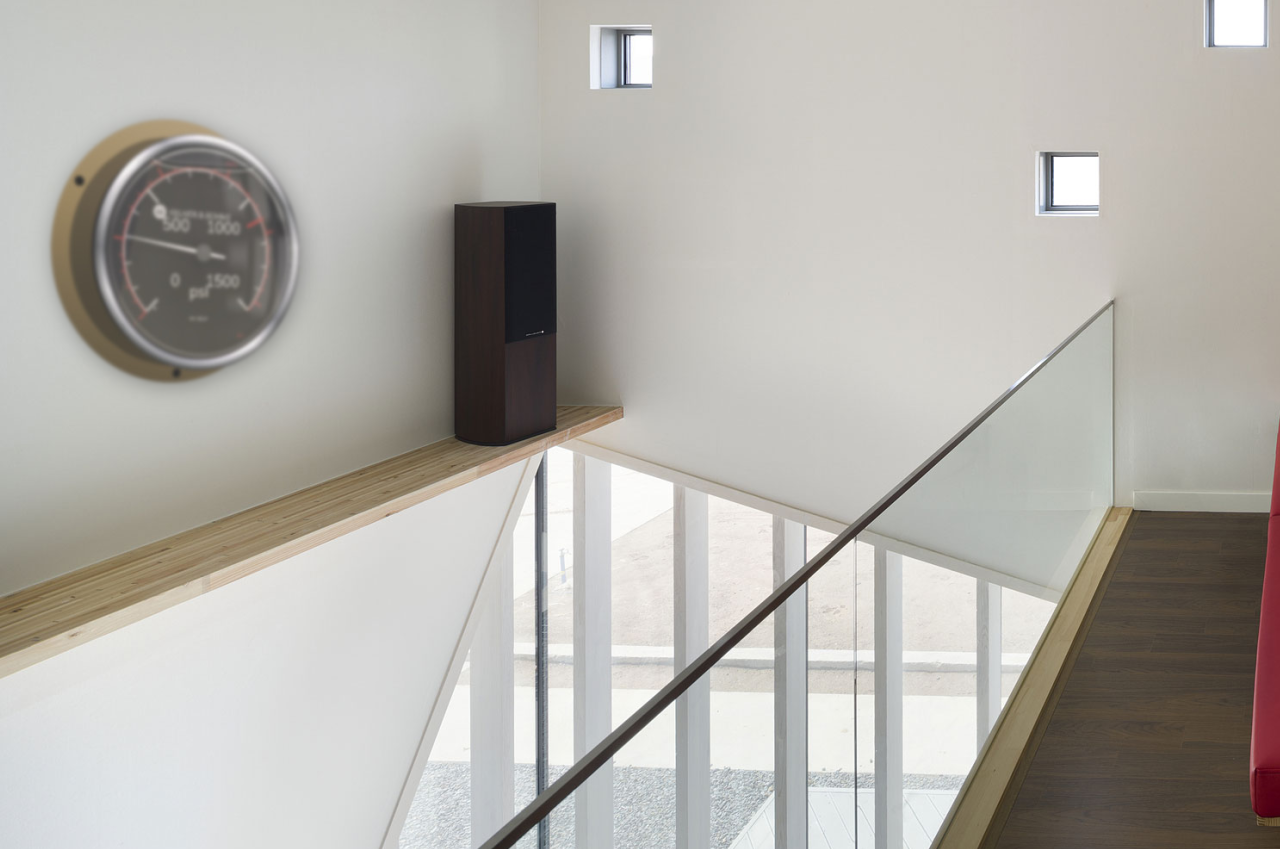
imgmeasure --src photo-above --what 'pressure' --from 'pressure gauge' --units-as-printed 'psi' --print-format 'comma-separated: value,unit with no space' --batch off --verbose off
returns 300,psi
